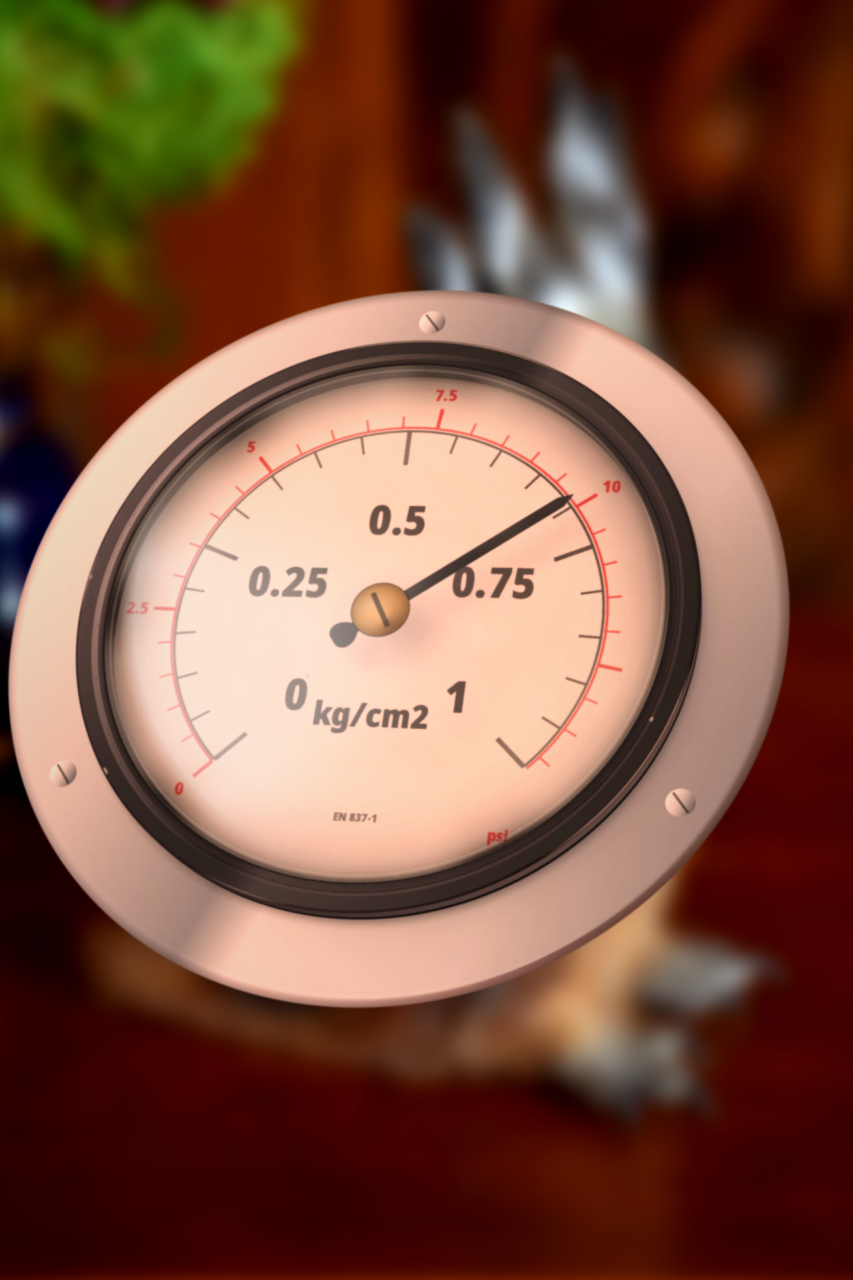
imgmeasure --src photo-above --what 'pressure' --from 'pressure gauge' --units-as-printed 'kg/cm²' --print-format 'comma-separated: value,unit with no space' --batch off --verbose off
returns 0.7,kg/cm²
